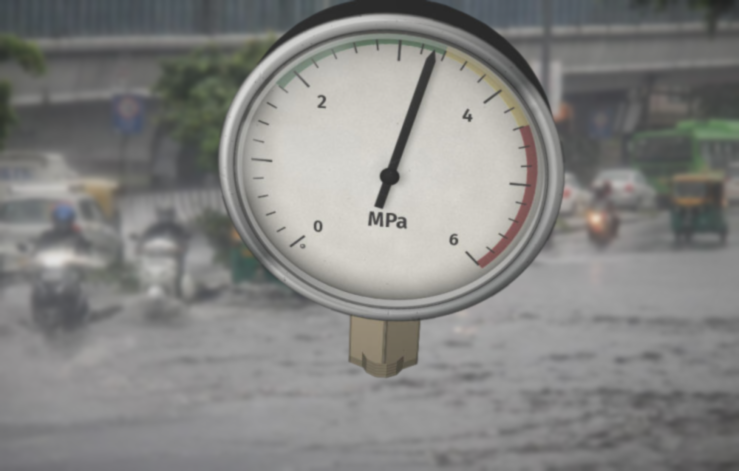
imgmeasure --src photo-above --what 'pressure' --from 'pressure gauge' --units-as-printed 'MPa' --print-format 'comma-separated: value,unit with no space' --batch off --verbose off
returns 3.3,MPa
